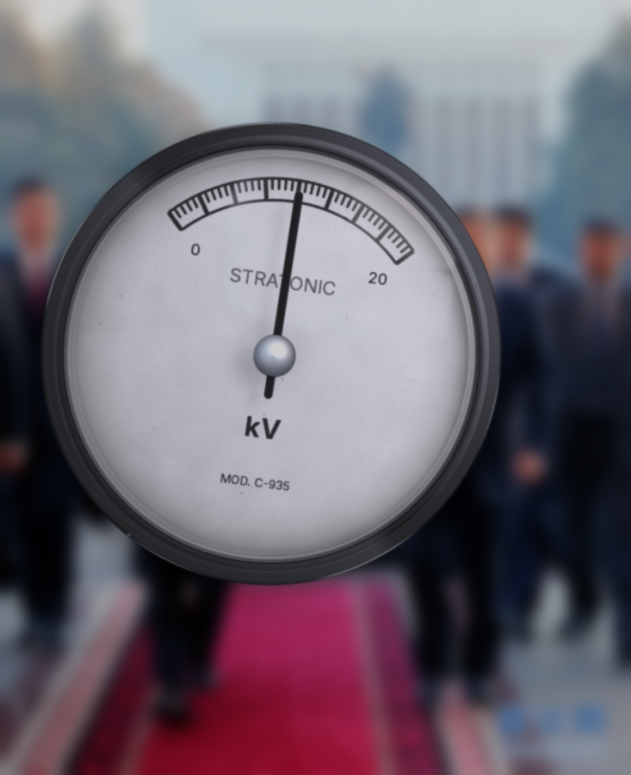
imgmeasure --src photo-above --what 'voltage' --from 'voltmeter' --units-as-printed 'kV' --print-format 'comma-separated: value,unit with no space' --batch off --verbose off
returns 10,kV
